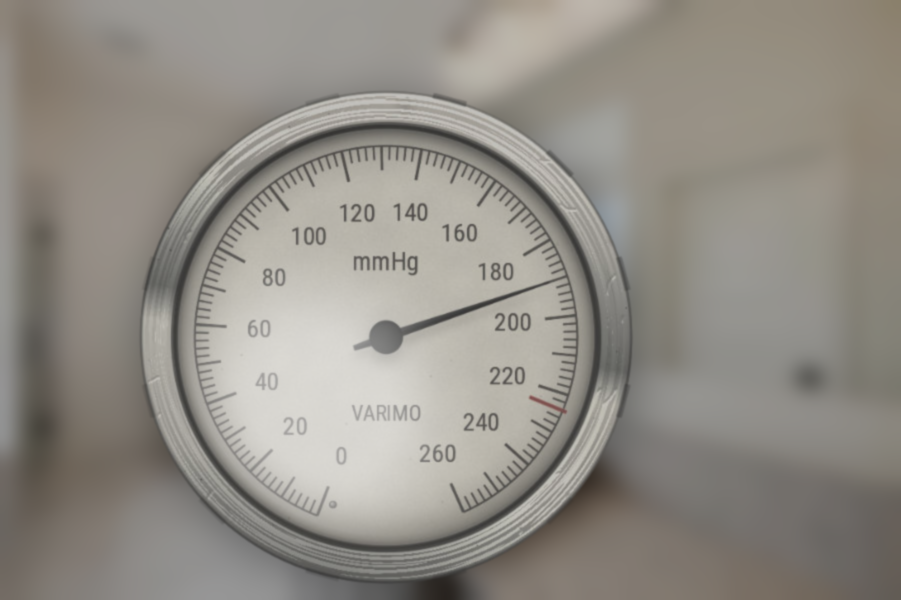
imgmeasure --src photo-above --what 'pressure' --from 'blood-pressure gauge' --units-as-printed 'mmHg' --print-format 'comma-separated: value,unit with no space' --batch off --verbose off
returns 190,mmHg
